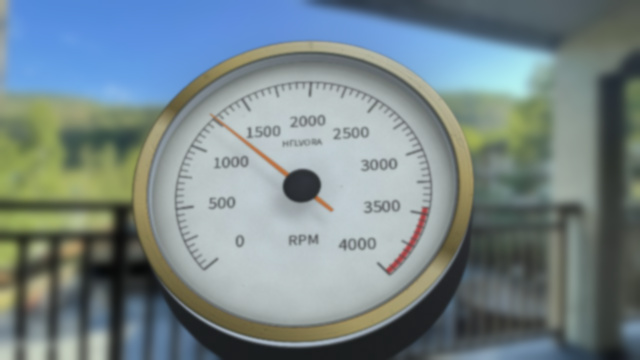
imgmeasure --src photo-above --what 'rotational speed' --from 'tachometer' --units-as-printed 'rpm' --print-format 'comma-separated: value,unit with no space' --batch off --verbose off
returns 1250,rpm
